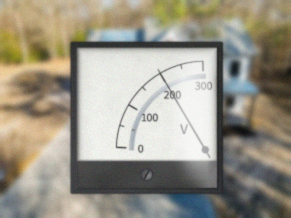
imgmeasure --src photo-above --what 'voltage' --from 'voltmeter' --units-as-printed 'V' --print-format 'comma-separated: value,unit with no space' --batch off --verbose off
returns 200,V
